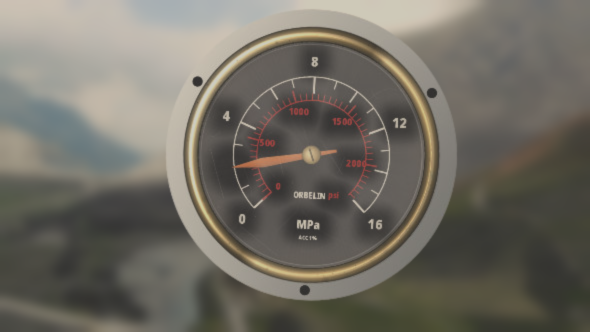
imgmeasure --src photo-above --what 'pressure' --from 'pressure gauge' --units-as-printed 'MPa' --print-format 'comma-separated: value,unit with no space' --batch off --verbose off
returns 2,MPa
